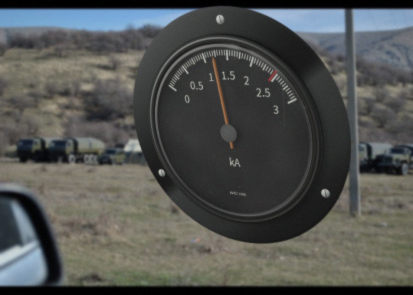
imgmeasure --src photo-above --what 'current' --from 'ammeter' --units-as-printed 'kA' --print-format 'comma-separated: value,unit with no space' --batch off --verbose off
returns 1.25,kA
